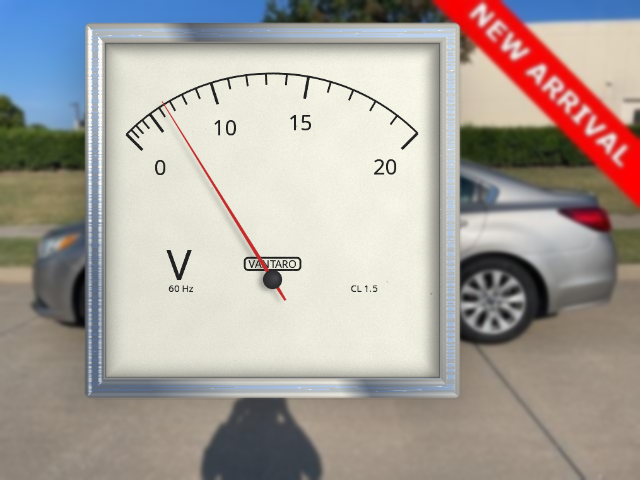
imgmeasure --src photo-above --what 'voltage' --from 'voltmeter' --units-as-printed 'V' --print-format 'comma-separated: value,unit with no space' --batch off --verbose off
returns 6.5,V
